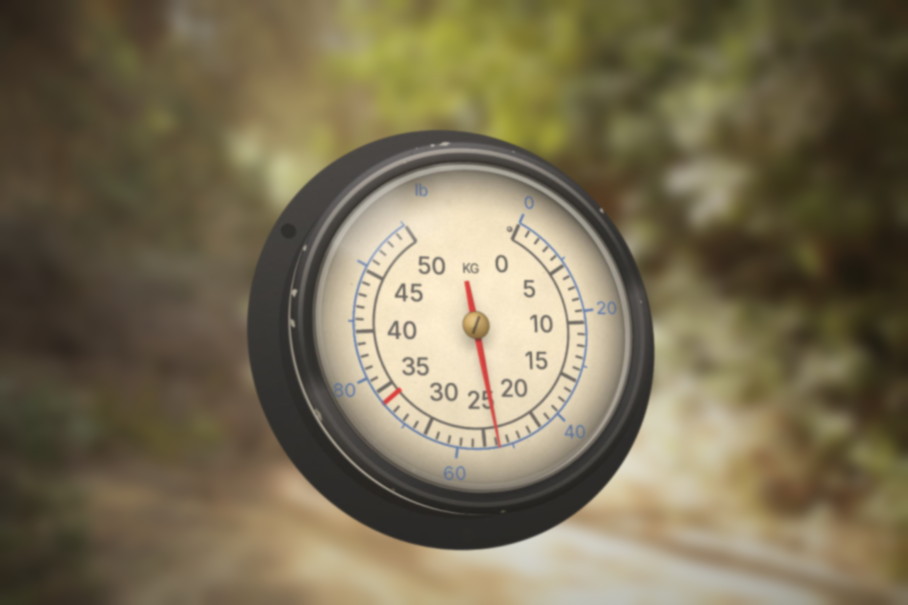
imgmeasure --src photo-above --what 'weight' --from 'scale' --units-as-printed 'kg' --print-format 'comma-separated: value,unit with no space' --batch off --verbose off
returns 24,kg
